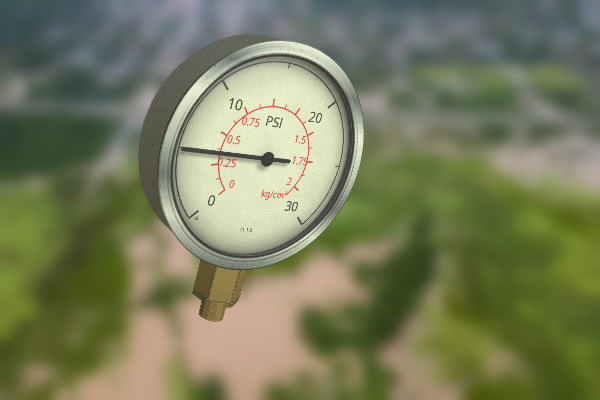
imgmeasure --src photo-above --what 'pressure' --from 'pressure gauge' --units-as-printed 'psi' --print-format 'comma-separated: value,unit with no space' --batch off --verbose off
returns 5,psi
